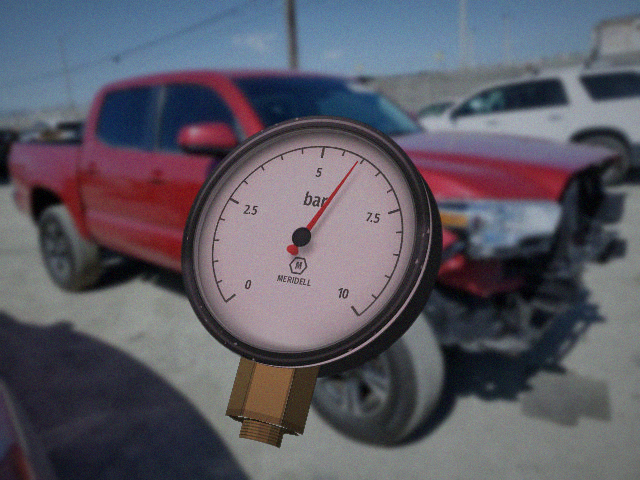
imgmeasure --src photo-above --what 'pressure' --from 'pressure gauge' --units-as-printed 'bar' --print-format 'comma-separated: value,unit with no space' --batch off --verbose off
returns 6,bar
